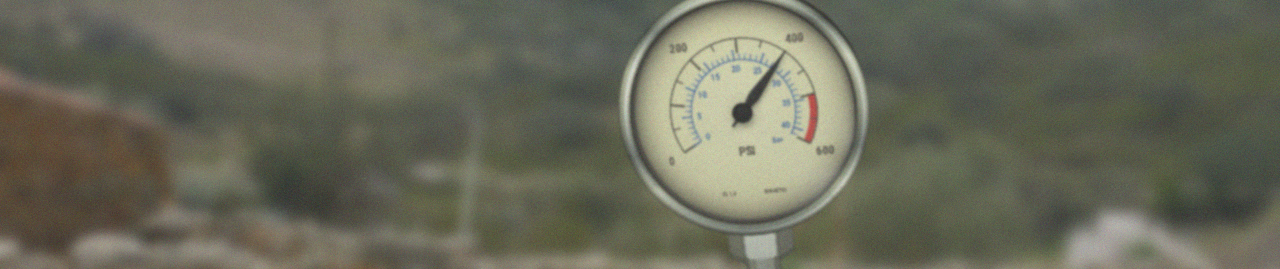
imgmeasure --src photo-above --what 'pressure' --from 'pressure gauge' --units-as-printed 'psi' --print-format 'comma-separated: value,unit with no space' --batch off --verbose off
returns 400,psi
